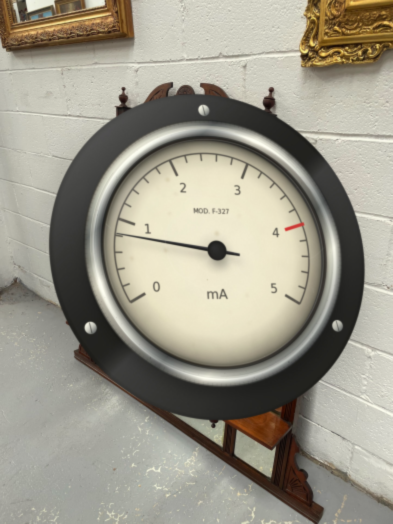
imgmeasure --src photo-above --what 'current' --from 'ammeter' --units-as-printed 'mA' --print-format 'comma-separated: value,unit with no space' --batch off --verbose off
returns 0.8,mA
